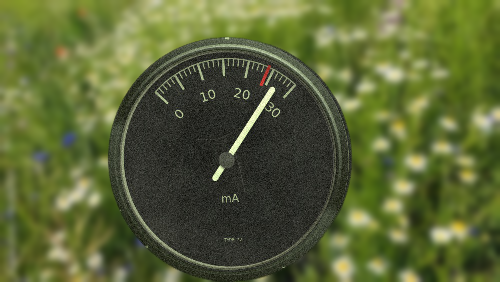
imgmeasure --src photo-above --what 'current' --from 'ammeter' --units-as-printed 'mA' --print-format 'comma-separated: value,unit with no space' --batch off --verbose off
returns 27,mA
